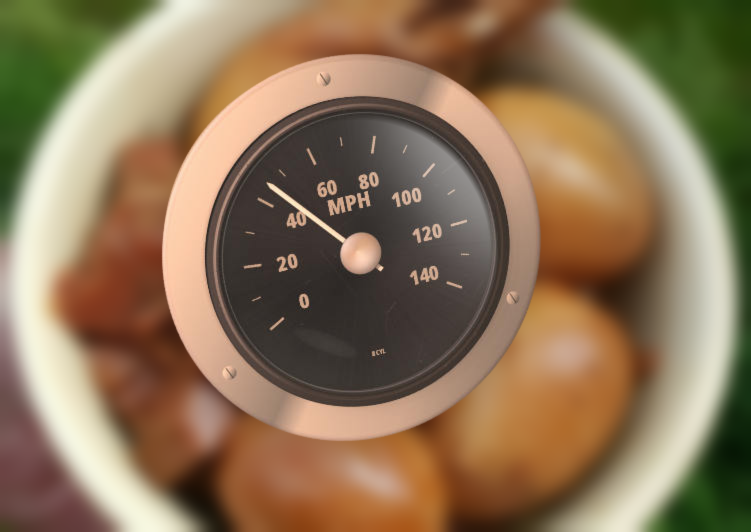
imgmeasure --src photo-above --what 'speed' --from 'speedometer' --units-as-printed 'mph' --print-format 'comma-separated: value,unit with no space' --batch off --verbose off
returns 45,mph
